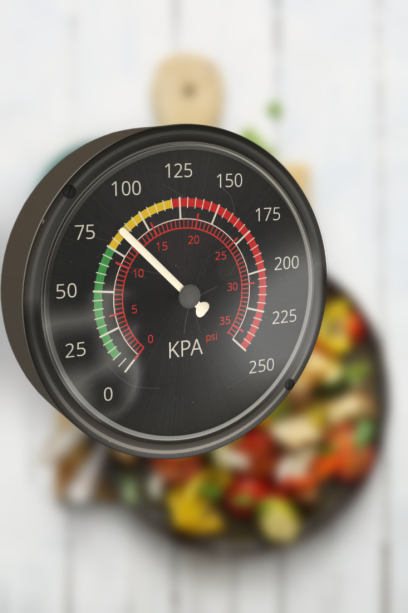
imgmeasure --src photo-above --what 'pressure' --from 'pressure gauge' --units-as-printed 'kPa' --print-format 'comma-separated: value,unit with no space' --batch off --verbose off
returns 85,kPa
